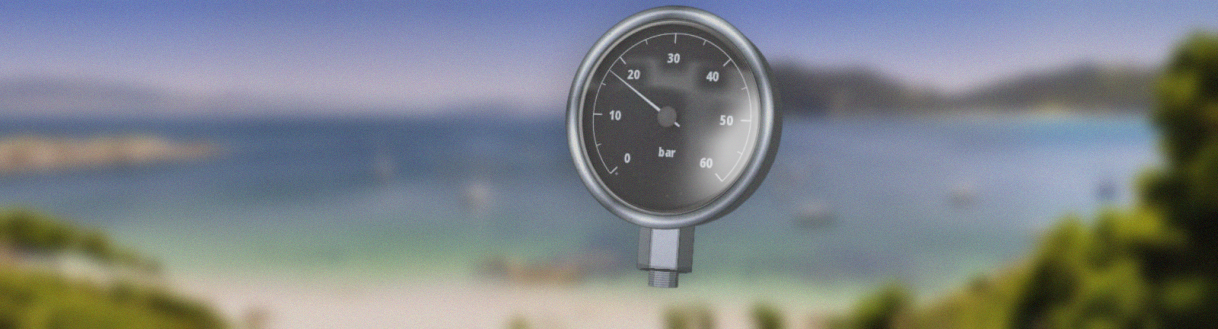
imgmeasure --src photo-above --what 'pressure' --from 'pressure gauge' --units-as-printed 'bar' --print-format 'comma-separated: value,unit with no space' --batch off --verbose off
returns 17.5,bar
